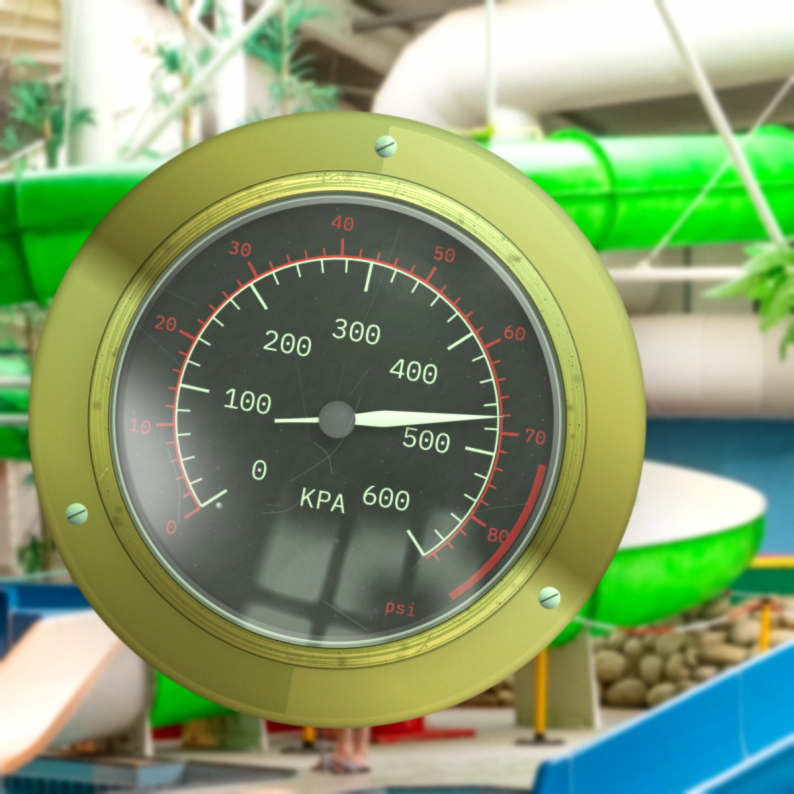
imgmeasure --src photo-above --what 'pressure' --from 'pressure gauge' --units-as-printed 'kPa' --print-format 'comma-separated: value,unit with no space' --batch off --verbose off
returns 470,kPa
